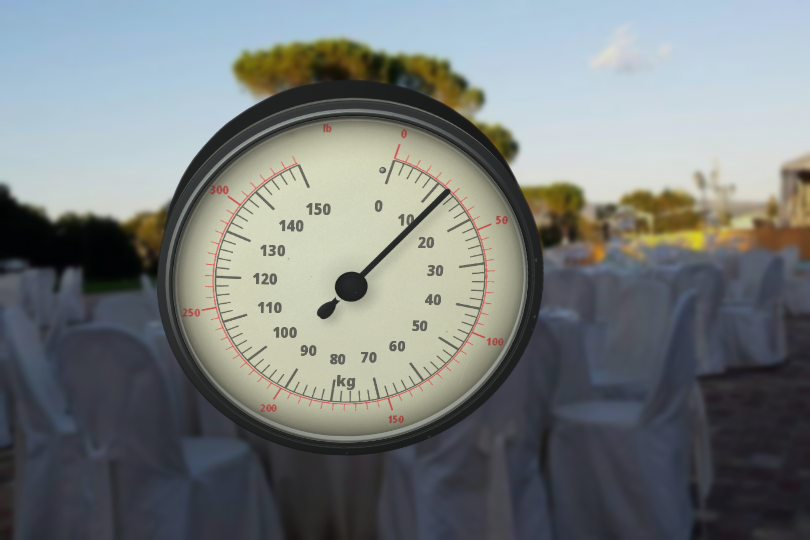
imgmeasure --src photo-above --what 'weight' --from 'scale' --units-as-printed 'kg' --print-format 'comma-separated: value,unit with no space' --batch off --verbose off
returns 12,kg
